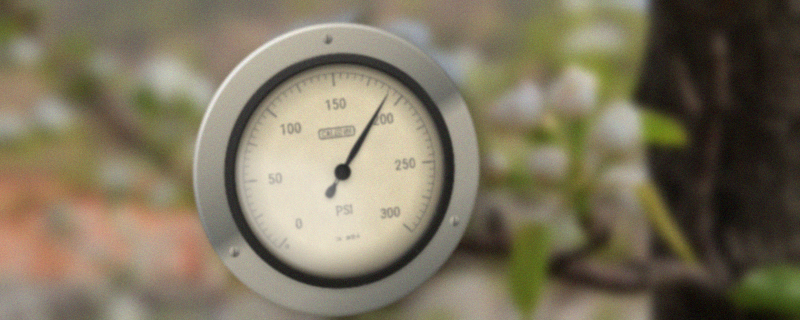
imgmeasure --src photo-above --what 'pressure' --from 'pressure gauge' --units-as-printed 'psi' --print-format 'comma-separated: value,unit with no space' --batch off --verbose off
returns 190,psi
